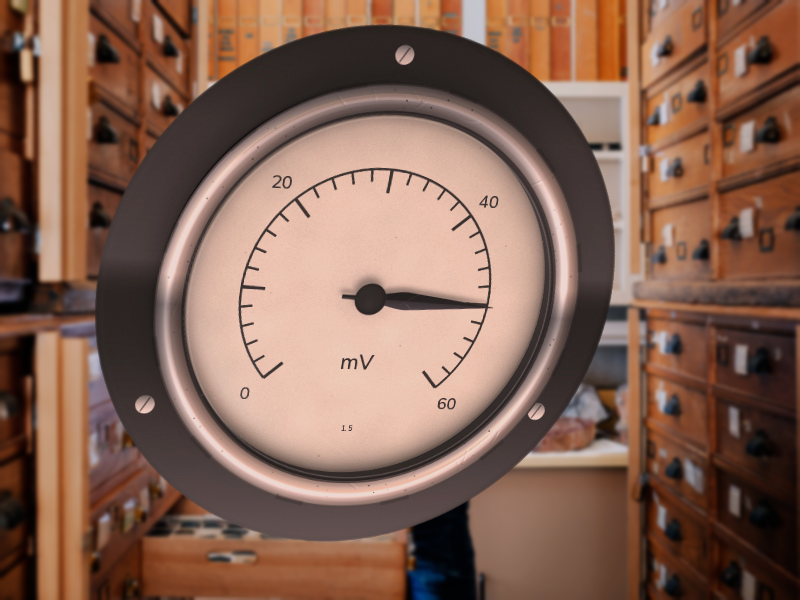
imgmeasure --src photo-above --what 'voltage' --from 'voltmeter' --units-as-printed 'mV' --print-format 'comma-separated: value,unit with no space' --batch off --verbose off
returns 50,mV
